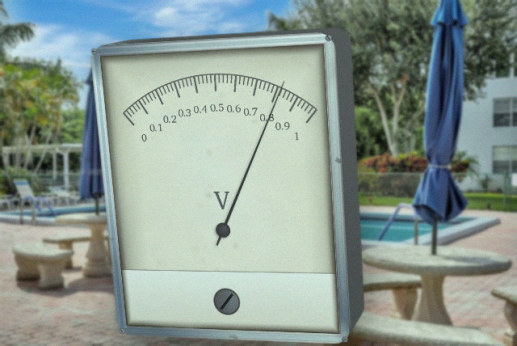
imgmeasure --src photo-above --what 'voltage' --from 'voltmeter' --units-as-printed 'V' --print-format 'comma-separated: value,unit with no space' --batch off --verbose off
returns 0.82,V
